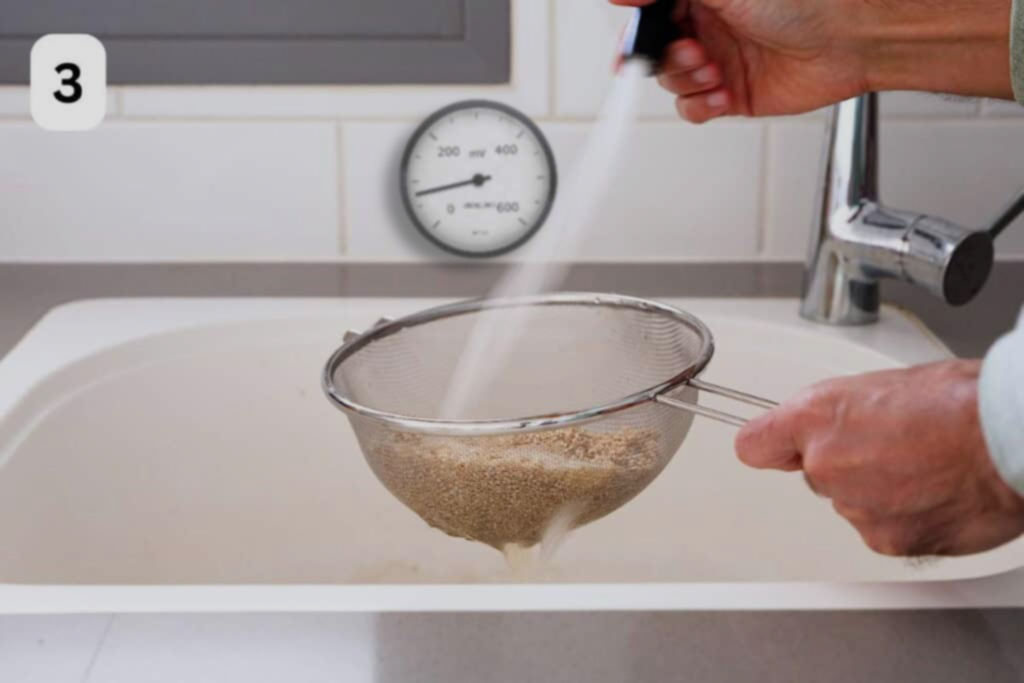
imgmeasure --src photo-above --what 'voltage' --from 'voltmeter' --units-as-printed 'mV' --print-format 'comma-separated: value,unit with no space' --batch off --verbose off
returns 75,mV
